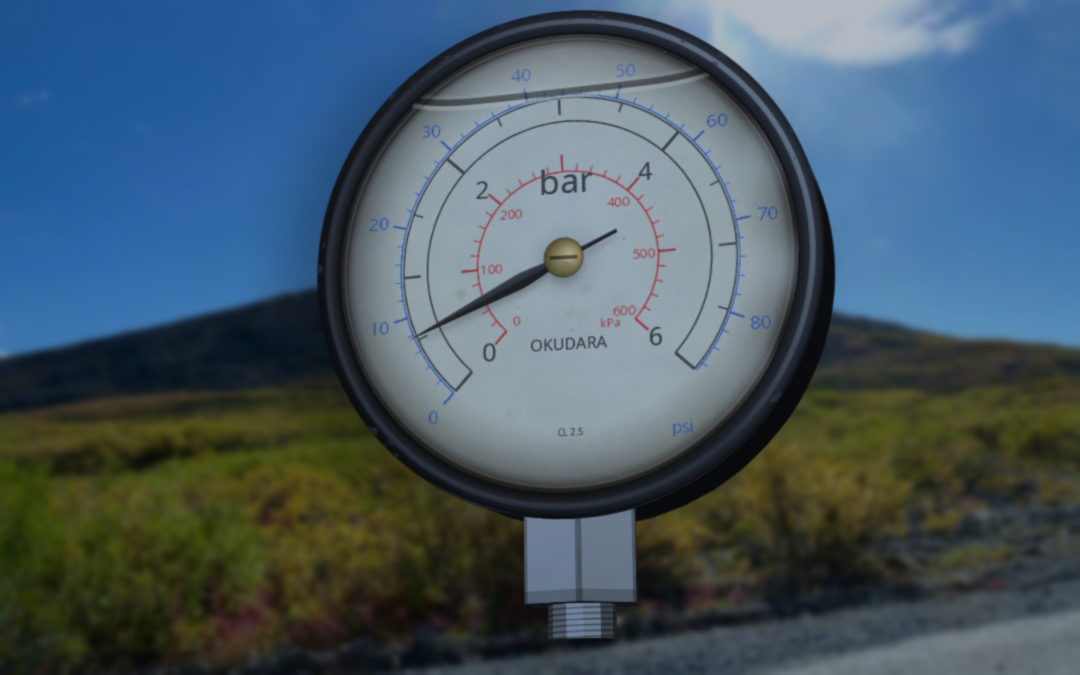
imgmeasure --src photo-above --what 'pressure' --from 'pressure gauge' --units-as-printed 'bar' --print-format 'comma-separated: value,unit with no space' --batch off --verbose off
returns 0.5,bar
